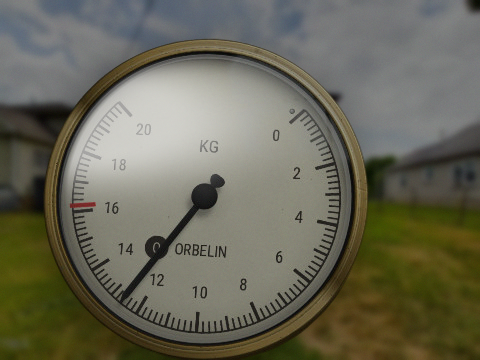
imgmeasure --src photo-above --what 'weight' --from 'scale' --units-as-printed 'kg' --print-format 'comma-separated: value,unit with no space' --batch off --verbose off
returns 12.6,kg
